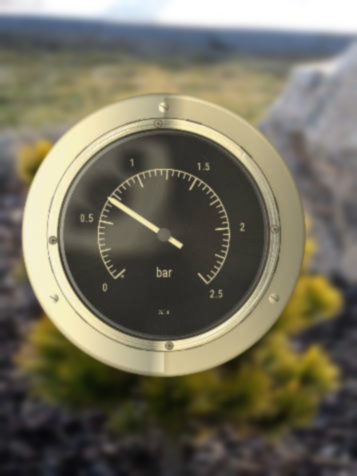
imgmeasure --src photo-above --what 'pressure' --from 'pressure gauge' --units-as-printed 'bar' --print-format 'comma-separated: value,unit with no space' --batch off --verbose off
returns 0.7,bar
